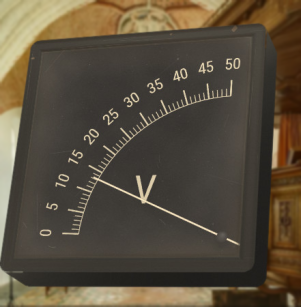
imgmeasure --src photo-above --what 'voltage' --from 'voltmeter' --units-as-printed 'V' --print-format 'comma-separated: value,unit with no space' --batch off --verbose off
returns 13,V
